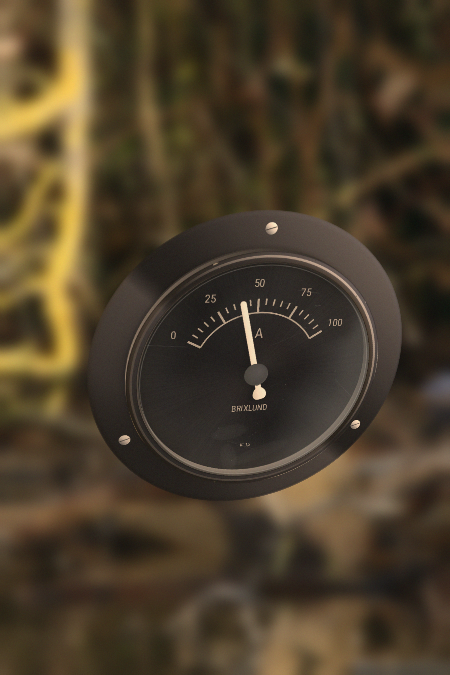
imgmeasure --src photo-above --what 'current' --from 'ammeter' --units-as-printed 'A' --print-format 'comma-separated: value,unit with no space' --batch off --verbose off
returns 40,A
